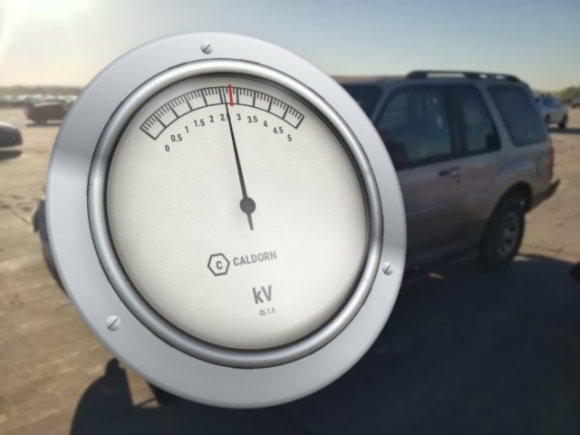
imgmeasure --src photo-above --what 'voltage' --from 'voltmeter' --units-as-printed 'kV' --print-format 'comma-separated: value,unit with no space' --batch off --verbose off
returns 2.5,kV
